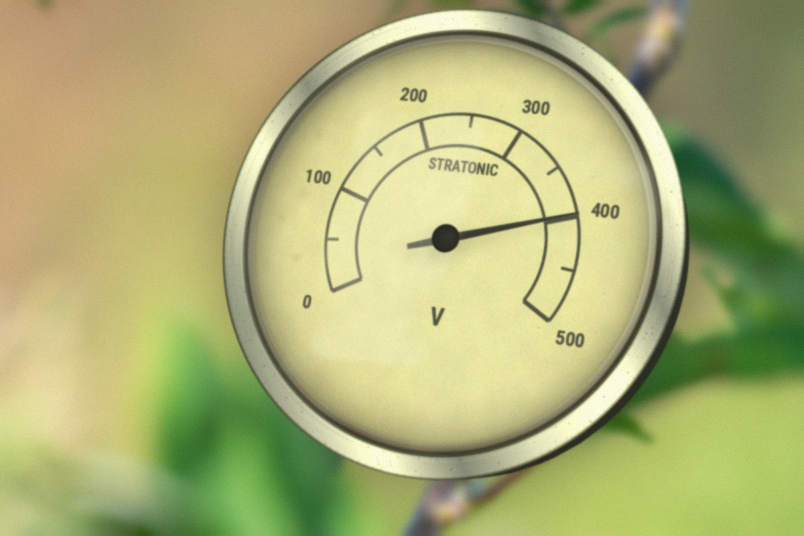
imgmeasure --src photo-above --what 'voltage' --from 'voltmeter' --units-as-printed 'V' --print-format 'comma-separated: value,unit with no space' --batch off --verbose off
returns 400,V
